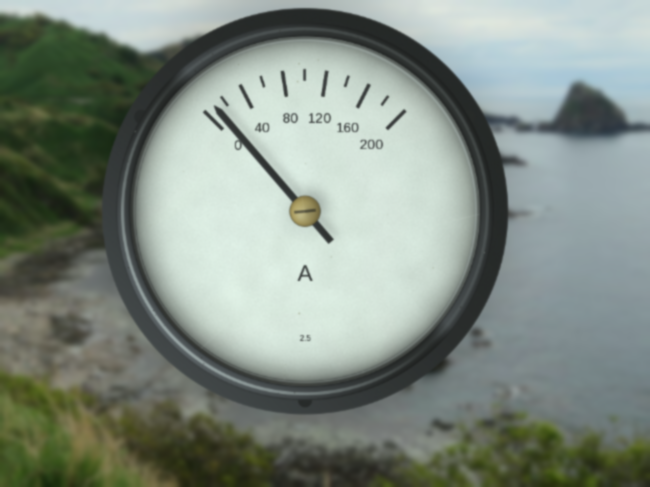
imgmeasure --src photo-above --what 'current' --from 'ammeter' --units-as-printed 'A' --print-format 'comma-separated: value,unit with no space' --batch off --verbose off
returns 10,A
